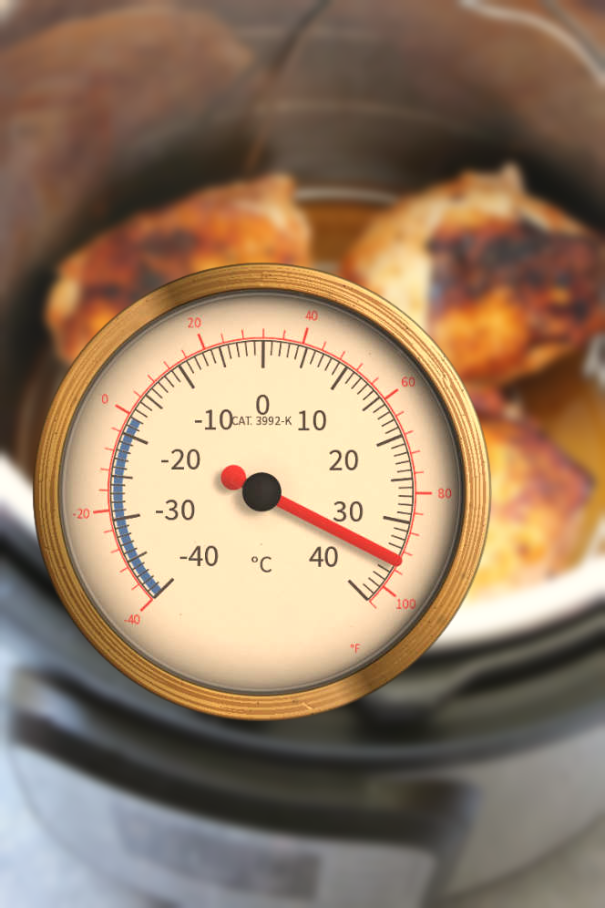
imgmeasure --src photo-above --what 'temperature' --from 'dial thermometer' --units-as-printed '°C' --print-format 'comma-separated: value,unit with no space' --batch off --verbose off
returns 34.5,°C
